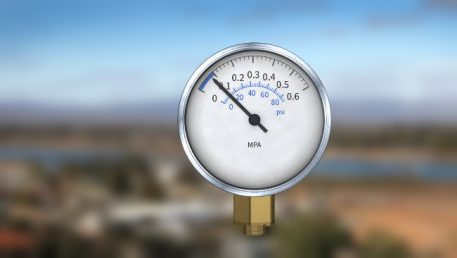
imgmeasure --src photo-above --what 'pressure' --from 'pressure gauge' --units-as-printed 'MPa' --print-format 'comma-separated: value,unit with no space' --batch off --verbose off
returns 0.08,MPa
